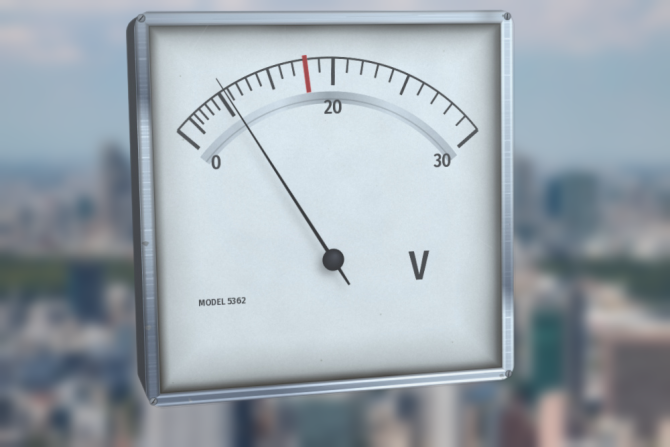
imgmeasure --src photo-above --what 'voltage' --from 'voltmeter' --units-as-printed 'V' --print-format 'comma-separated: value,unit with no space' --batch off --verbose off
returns 10.5,V
